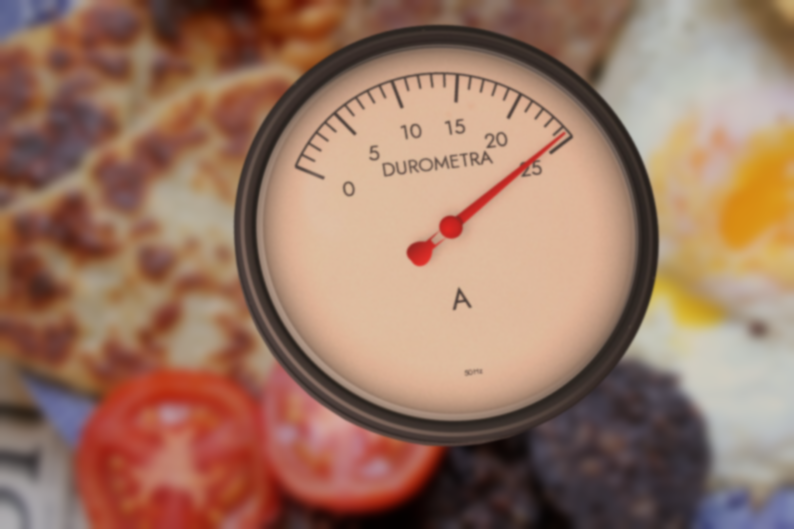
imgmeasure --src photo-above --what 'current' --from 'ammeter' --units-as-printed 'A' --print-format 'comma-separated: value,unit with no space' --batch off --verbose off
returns 24.5,A
